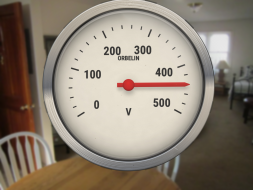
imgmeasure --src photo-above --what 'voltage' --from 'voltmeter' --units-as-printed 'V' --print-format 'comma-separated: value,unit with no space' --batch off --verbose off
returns 440,V
